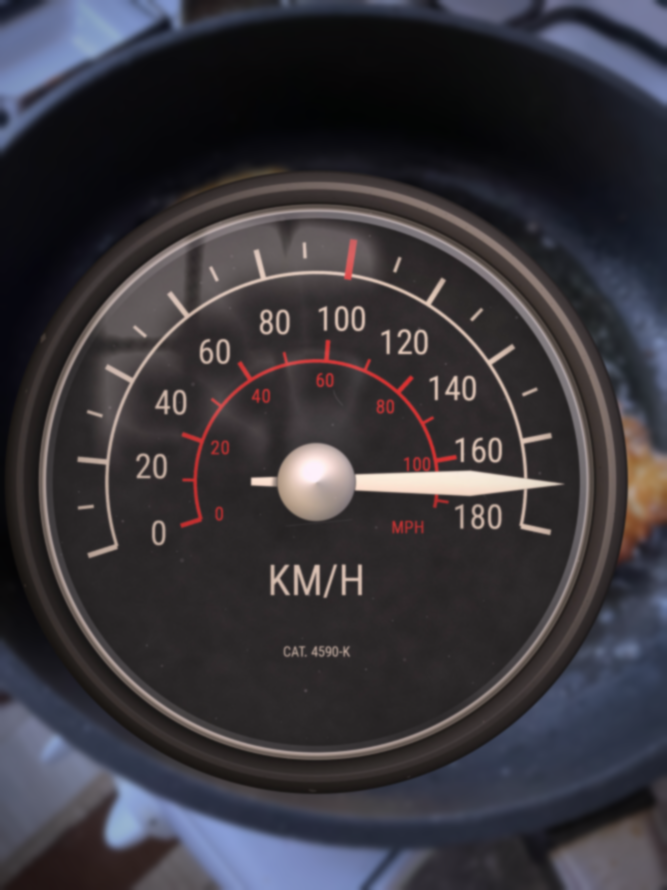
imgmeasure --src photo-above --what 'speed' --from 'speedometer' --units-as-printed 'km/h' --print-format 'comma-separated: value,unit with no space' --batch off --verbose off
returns 170,km/h
